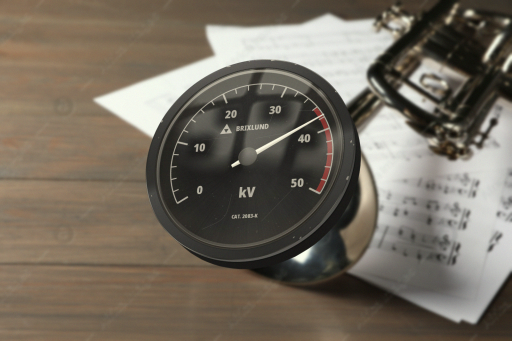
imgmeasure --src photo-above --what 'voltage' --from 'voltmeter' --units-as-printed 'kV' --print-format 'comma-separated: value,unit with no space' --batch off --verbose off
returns 38,kV
